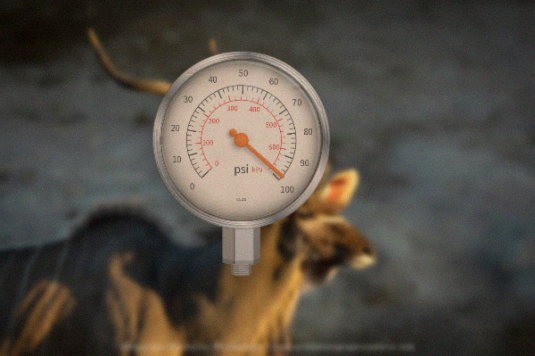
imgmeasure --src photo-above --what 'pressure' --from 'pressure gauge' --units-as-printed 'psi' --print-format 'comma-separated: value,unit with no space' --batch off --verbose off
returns 98,psi
